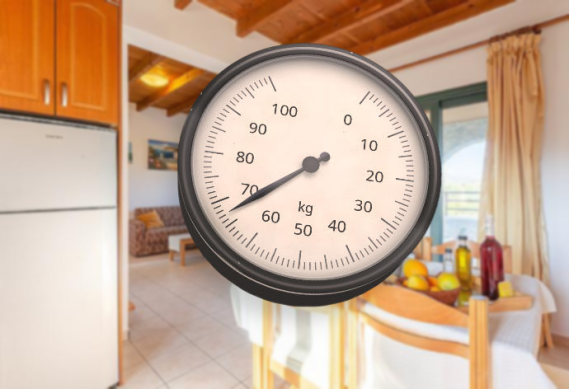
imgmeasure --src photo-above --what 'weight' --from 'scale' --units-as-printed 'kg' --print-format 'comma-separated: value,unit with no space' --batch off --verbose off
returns 67,kg
